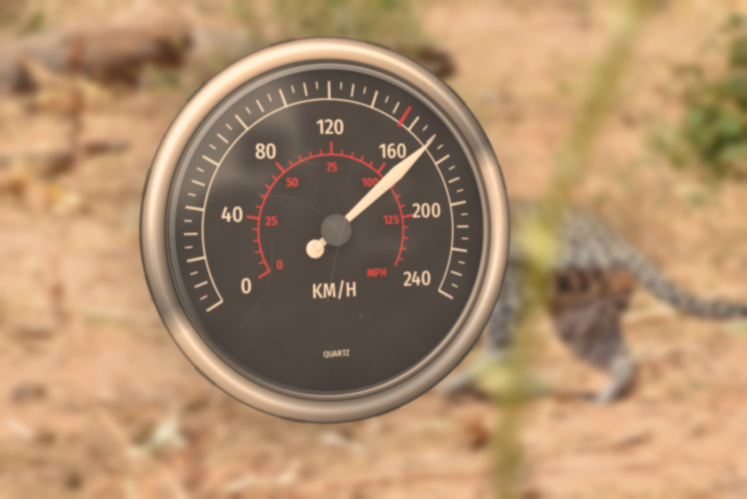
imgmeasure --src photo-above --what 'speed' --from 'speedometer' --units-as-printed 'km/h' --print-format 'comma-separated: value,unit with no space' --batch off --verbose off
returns 170,km/h
